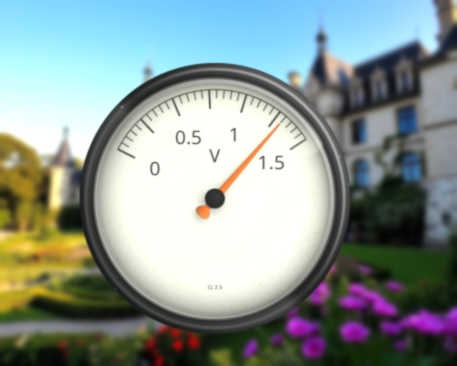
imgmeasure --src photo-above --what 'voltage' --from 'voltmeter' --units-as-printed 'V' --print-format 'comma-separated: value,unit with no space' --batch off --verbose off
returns 1.3,V
